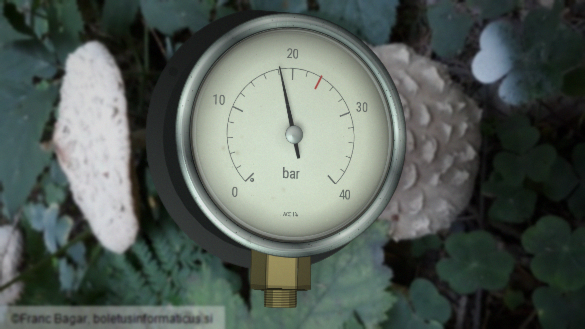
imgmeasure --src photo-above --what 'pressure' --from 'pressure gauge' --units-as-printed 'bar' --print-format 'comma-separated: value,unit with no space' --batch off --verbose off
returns 18,bar
